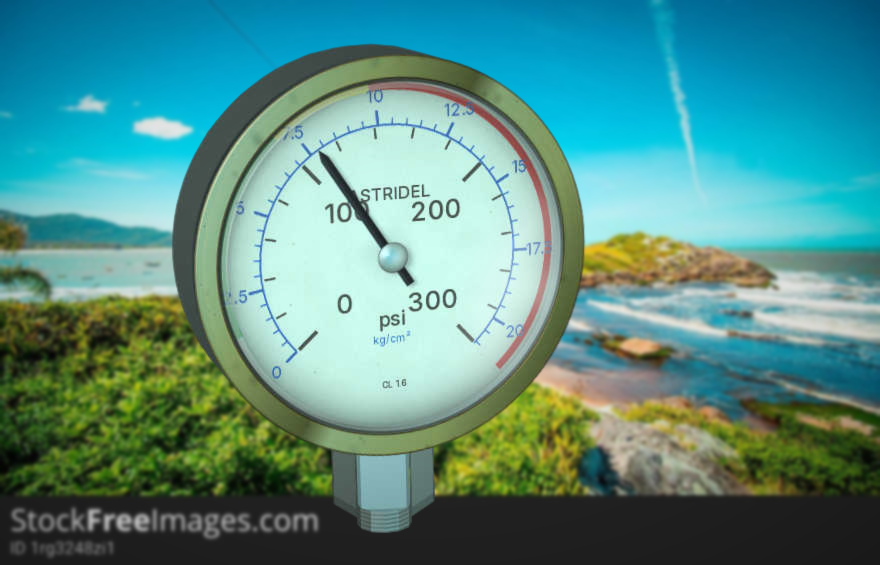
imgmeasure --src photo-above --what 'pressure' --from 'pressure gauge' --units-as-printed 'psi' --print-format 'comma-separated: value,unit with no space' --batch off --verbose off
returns 110,psi
